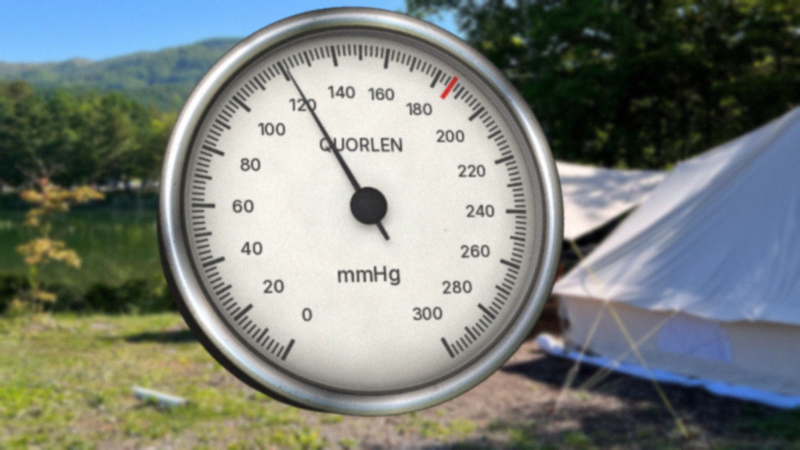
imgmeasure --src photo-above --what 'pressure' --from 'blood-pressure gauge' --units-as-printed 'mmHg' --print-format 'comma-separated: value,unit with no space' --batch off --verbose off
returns 120,mmHg
